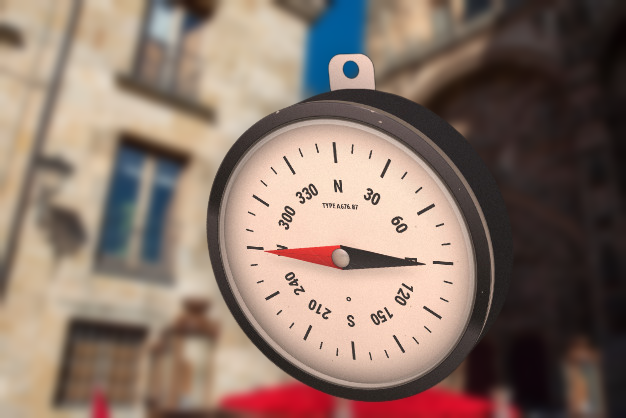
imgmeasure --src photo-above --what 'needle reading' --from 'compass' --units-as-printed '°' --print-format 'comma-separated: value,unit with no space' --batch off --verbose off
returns 270,°
